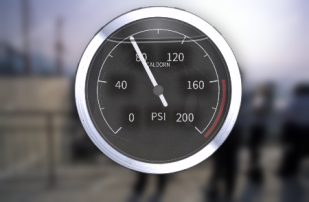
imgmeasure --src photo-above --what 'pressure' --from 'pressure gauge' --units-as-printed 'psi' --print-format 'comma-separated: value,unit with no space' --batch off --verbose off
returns 80,psi
